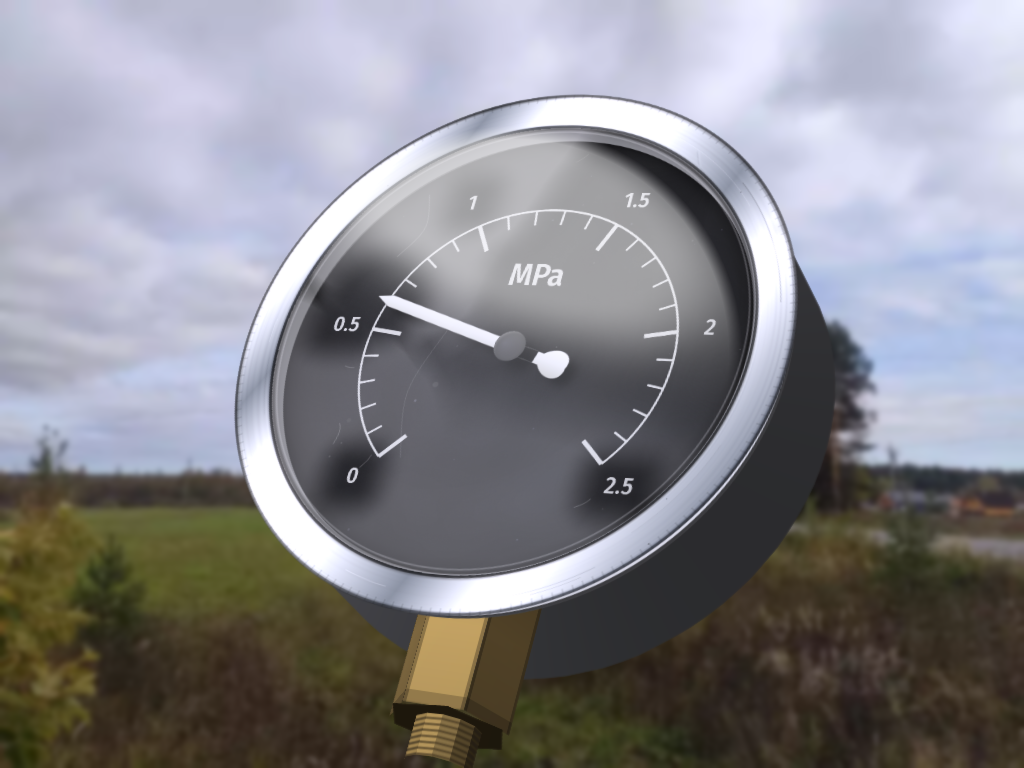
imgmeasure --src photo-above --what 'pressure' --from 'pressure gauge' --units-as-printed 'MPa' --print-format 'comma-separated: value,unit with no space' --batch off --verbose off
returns 0.6,MPa
